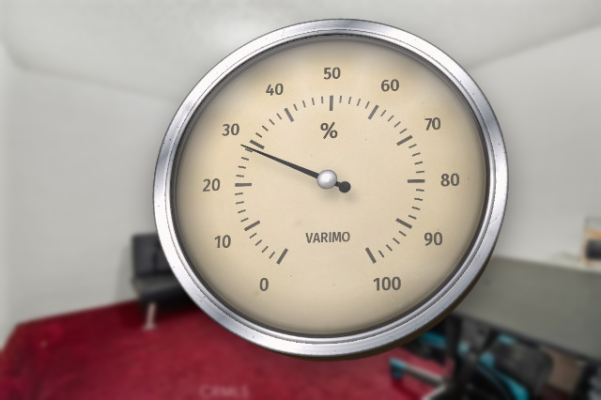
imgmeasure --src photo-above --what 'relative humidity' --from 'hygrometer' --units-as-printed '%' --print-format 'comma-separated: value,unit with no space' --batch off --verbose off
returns 28,%
